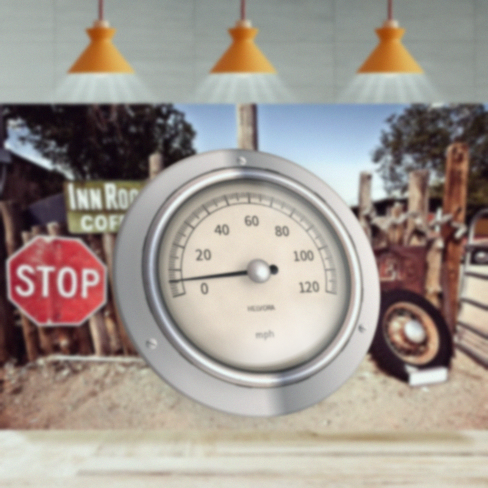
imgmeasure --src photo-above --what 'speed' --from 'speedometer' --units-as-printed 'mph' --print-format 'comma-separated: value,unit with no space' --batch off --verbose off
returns 5,mph
